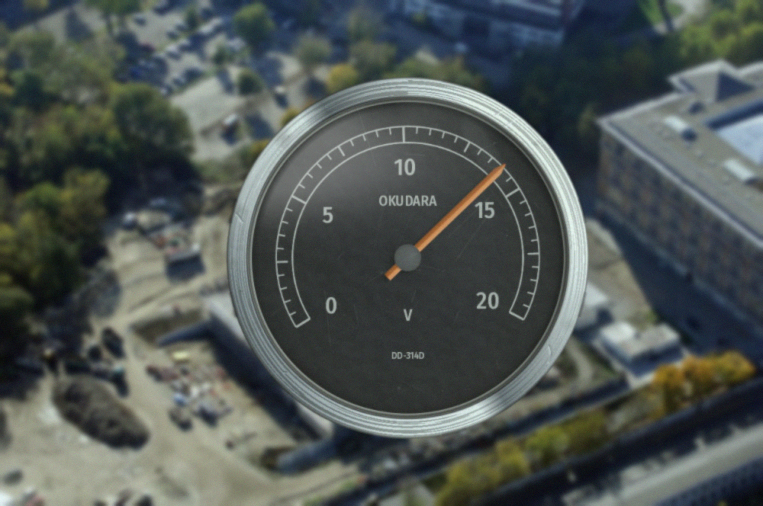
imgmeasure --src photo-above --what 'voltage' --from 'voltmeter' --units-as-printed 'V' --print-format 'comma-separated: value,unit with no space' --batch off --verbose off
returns 14,V
